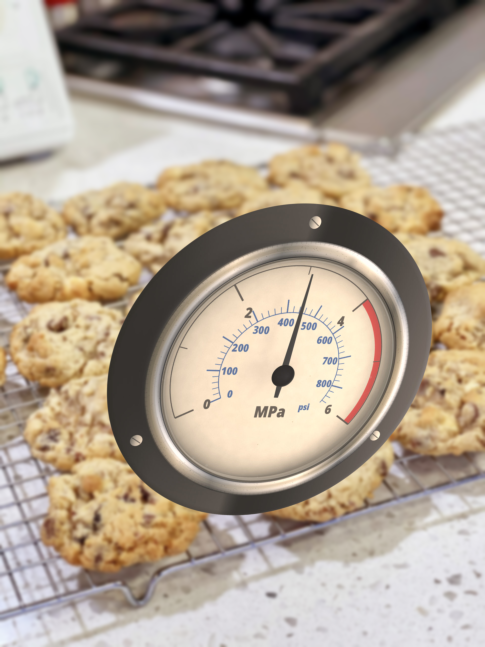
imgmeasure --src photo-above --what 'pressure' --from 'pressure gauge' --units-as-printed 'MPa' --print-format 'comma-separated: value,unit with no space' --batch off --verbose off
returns 3,MPa
